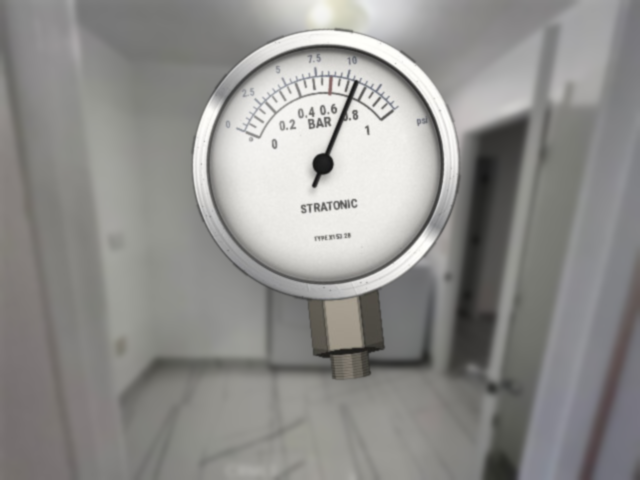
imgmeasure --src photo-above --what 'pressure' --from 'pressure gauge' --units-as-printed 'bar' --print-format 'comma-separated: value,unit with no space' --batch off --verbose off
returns 0.75,bar
